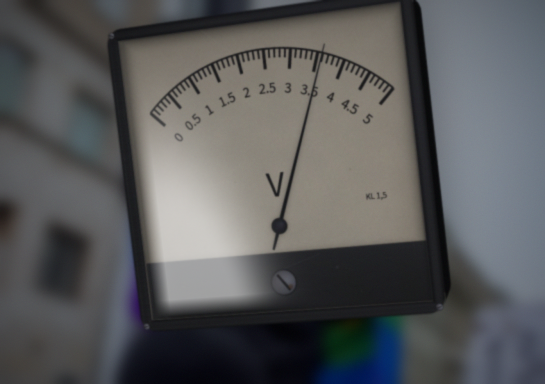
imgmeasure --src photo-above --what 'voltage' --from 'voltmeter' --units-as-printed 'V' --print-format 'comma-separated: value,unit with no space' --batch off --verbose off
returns 3.6,V
